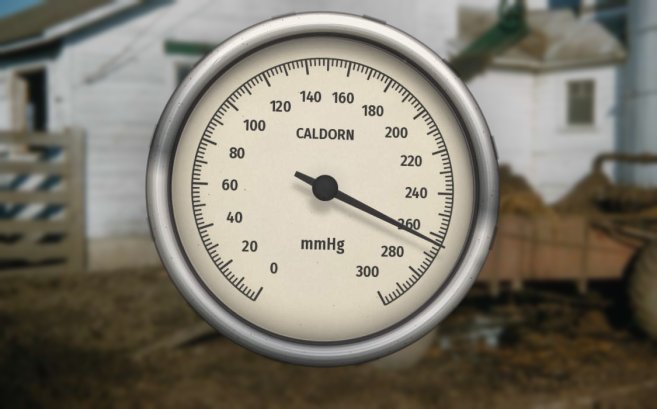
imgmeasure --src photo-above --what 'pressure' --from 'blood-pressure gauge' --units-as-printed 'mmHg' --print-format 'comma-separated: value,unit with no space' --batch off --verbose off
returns 264,mmHg
